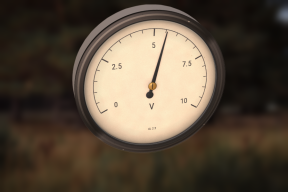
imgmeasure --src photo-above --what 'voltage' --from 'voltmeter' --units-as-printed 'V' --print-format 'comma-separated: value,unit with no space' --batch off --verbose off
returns 5.5,V
